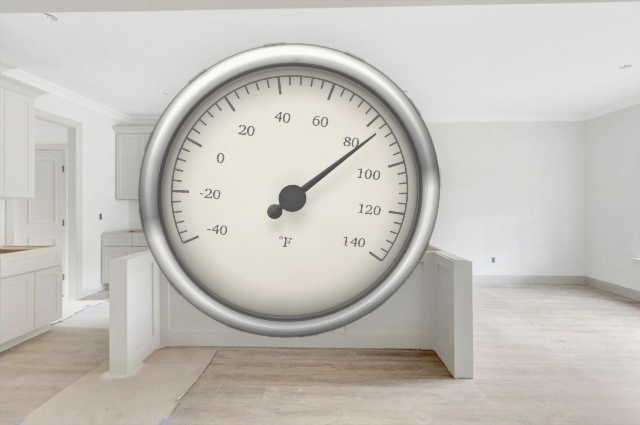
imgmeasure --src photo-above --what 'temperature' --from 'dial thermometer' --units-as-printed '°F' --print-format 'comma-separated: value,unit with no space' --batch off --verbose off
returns 84,°F
